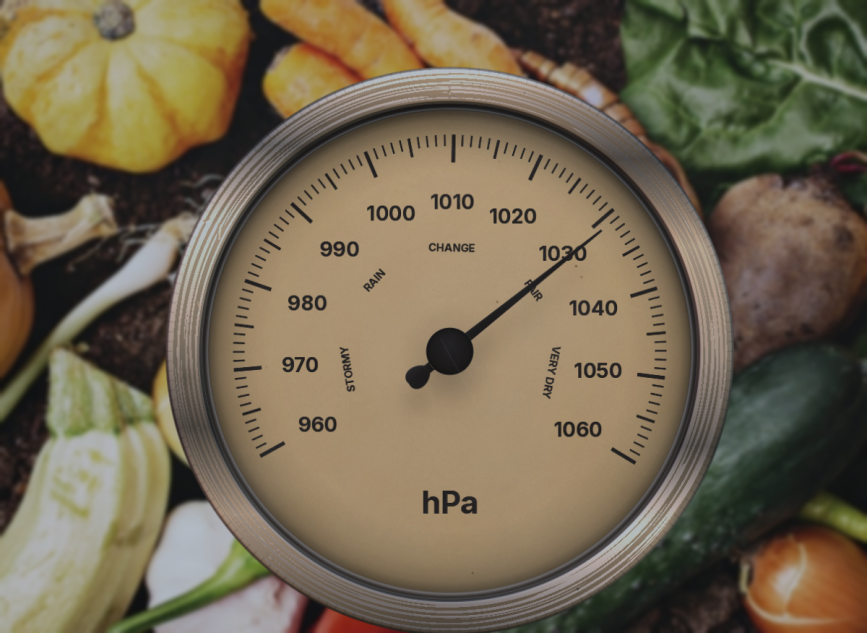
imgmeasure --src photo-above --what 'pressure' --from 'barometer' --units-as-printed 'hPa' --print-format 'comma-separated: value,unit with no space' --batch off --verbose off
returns 1031,hPa
